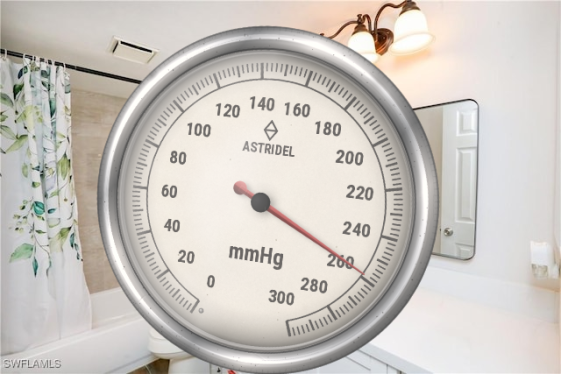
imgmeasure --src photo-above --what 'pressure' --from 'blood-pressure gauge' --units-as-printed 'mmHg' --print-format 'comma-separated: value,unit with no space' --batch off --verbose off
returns 258,mmHg
